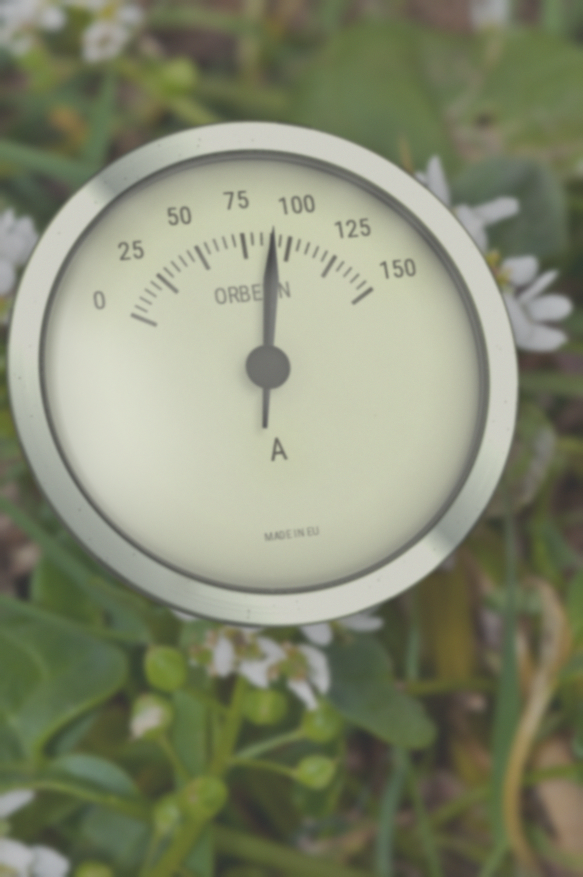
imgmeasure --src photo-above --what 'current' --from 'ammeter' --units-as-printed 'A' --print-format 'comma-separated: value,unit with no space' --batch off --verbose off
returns 90,A
